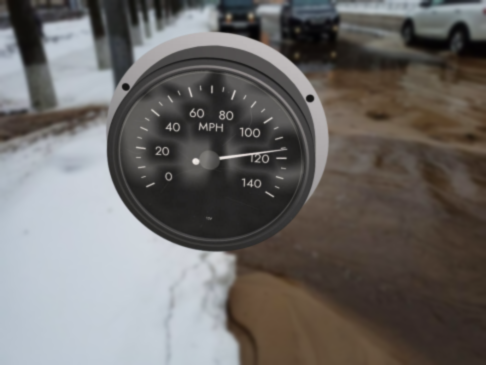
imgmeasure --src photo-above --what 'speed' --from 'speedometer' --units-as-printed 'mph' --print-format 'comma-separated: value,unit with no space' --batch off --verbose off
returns 115,mph
